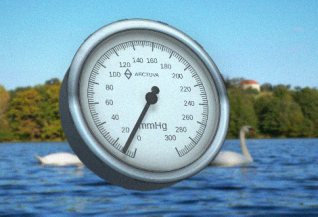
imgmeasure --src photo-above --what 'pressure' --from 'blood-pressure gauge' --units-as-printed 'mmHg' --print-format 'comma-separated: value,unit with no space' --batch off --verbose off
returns 10,mmHg
